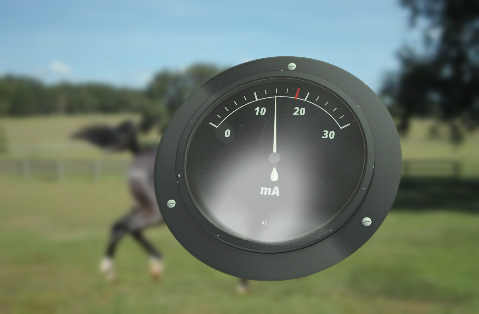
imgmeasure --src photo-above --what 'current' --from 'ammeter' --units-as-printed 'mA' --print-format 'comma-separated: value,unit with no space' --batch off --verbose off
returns 14,mA
